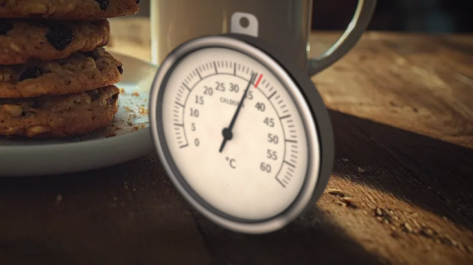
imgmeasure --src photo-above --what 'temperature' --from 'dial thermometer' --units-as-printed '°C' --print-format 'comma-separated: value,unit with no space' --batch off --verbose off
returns 35,°C
